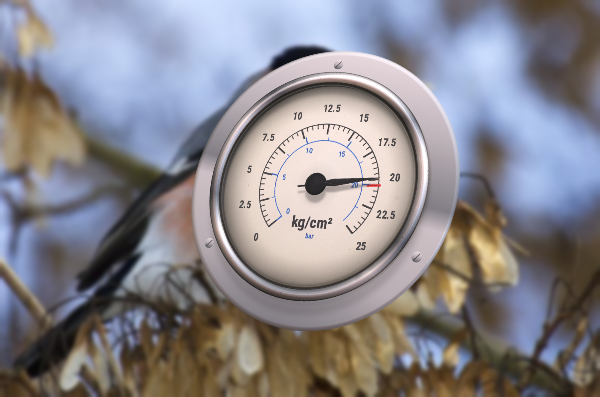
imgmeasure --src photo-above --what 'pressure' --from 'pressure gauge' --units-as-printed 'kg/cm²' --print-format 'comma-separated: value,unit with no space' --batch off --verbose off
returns 20,kg/cm²
